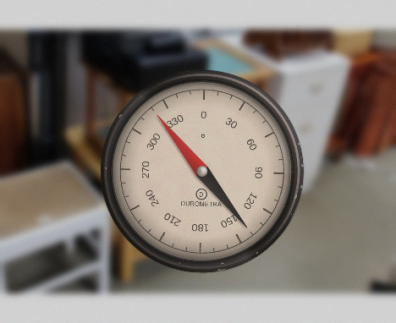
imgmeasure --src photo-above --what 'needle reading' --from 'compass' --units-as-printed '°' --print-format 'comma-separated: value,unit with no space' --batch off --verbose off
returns 320,°
